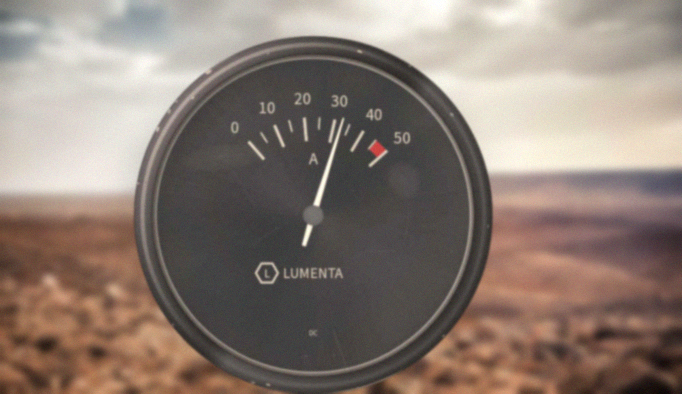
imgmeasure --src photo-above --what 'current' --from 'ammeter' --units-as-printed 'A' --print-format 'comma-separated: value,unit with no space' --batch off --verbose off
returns 32.5,A
